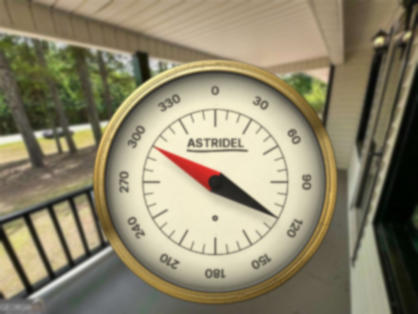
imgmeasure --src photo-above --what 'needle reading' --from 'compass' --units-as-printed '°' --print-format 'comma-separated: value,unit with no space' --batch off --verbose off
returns 300,°
